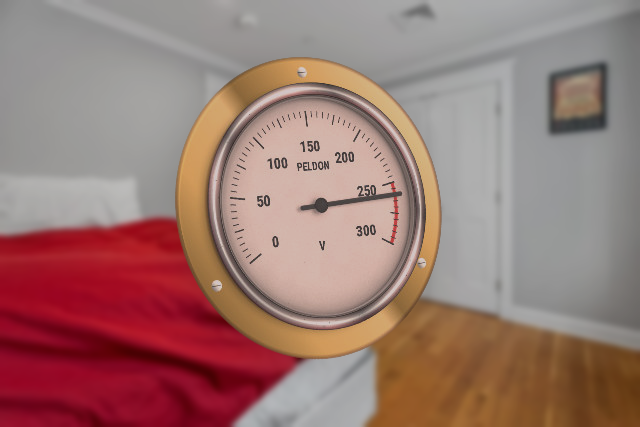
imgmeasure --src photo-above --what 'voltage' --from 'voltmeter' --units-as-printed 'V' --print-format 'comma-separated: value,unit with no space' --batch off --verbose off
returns 260,V
